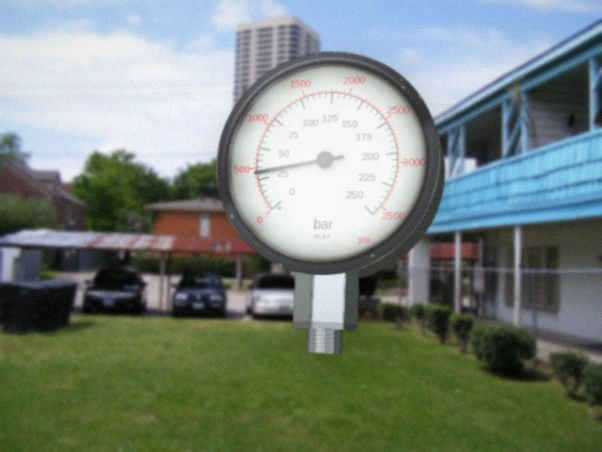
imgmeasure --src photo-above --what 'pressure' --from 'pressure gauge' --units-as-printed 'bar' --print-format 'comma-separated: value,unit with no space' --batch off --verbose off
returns 30,bar
